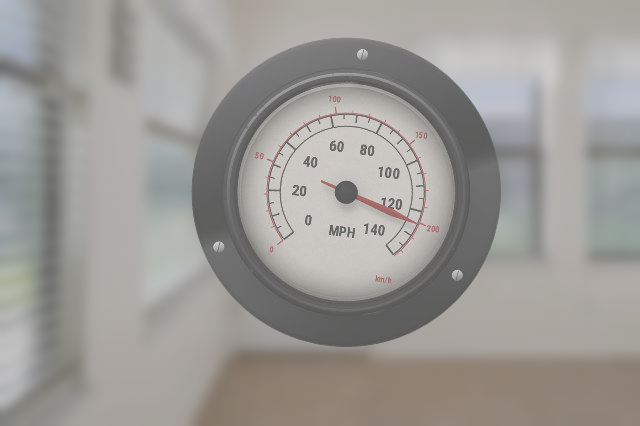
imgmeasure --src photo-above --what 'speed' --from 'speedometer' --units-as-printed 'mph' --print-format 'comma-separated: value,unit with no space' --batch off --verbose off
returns 125,mph
